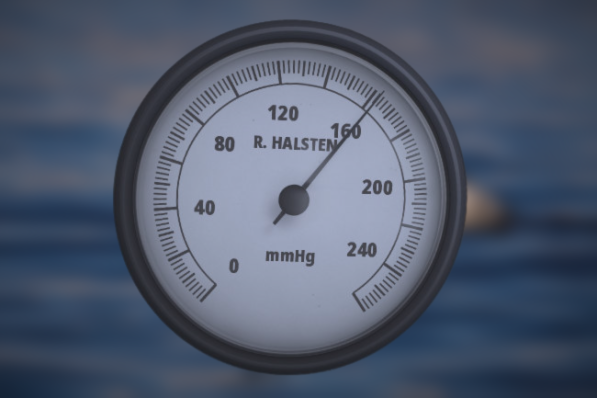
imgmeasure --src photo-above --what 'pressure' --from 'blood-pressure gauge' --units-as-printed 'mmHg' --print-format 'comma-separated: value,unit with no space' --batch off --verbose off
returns 162,mmHg
